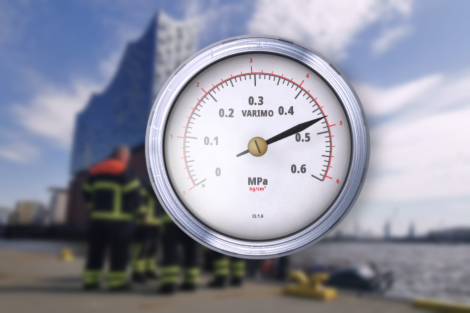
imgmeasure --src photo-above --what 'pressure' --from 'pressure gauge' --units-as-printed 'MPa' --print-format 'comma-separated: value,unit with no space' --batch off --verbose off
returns 0.47,MPa
